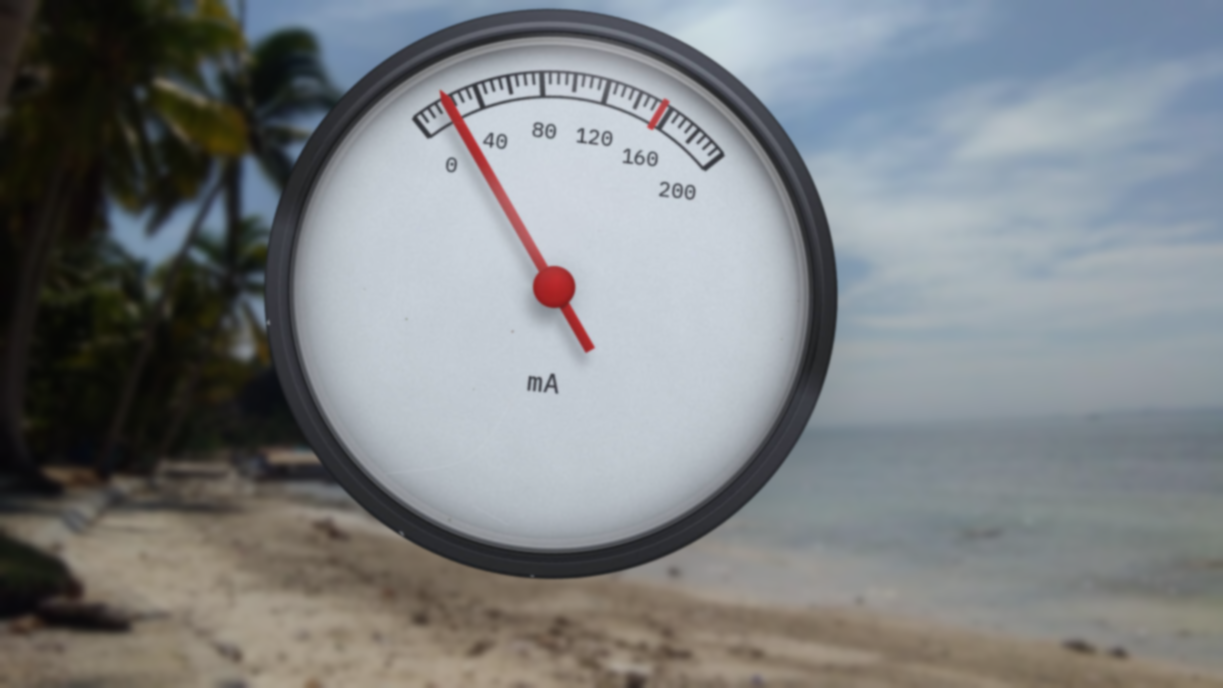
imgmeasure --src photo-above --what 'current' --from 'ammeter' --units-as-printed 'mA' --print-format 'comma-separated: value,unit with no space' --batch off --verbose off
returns 20,mA
